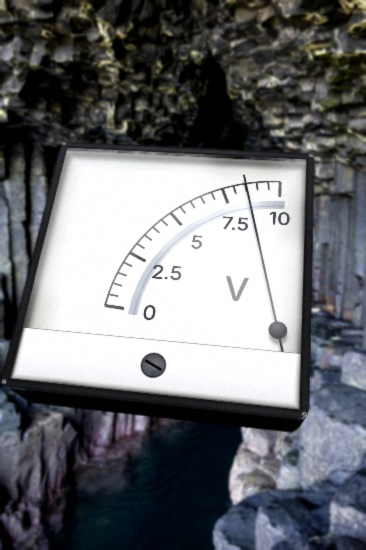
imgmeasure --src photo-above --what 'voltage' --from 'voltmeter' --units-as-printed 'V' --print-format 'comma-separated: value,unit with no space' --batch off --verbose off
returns 8.5,V
